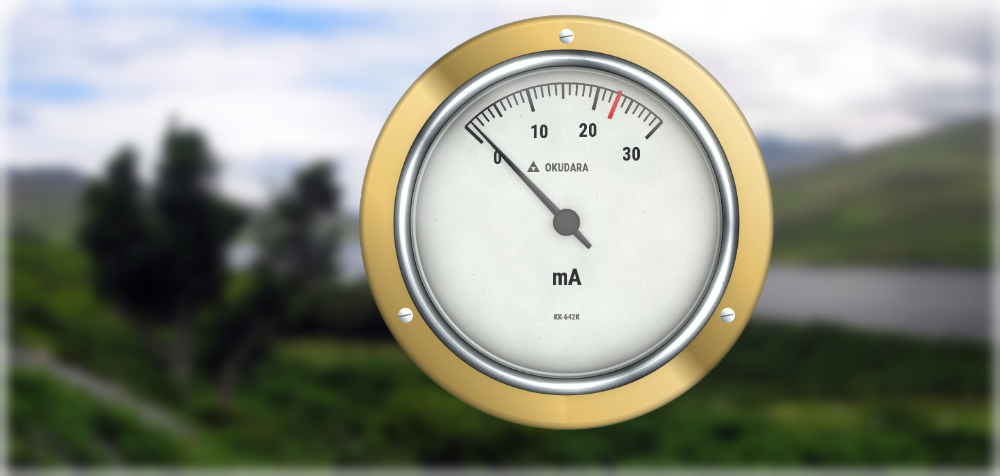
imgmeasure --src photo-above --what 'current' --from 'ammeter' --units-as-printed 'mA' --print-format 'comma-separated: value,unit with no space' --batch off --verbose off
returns 1,mA
